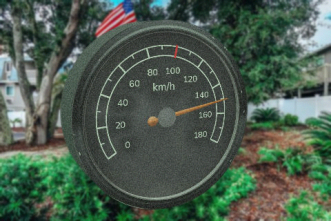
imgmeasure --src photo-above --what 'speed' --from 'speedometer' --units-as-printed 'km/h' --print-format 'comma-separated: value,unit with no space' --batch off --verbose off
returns 150,km/h
